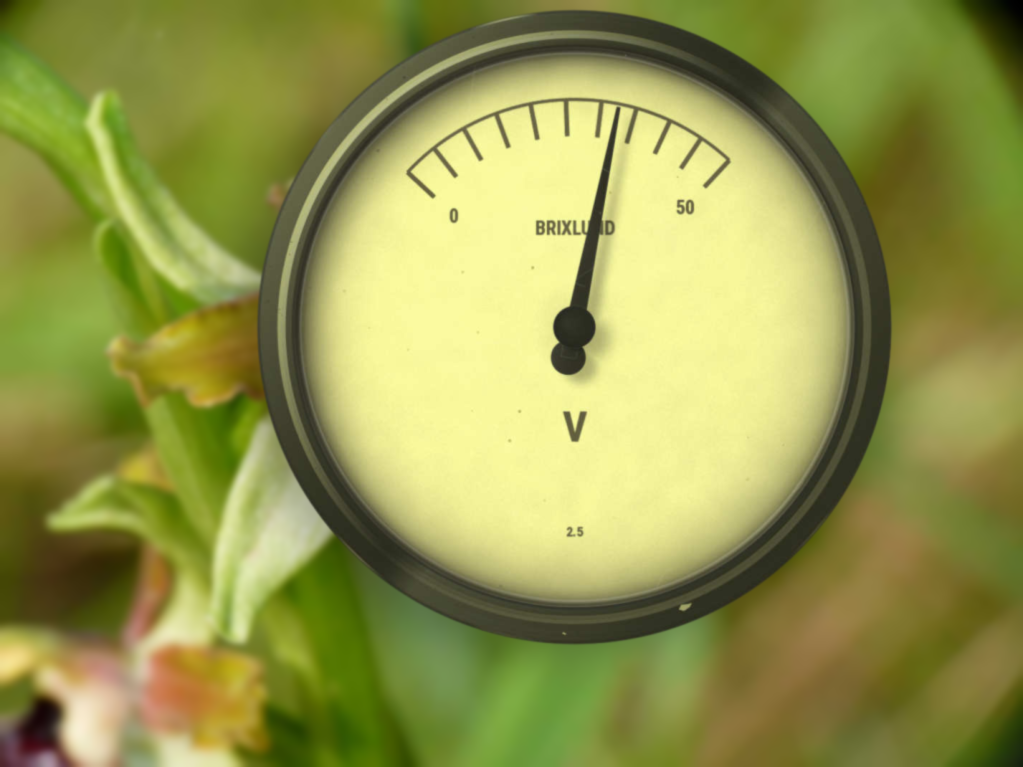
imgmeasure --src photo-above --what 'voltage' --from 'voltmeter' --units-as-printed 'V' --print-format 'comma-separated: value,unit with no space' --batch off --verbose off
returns 32.5,V
